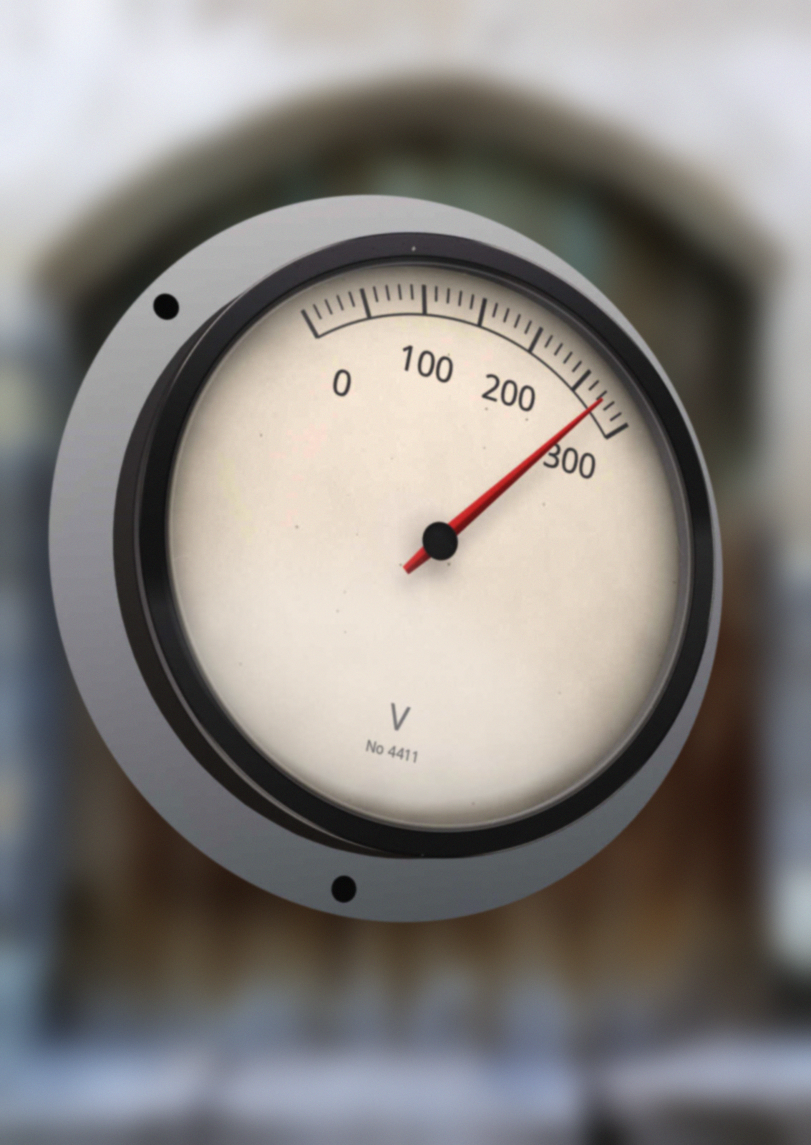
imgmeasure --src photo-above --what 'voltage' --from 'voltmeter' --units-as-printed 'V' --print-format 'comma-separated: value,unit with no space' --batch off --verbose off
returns 270,V
